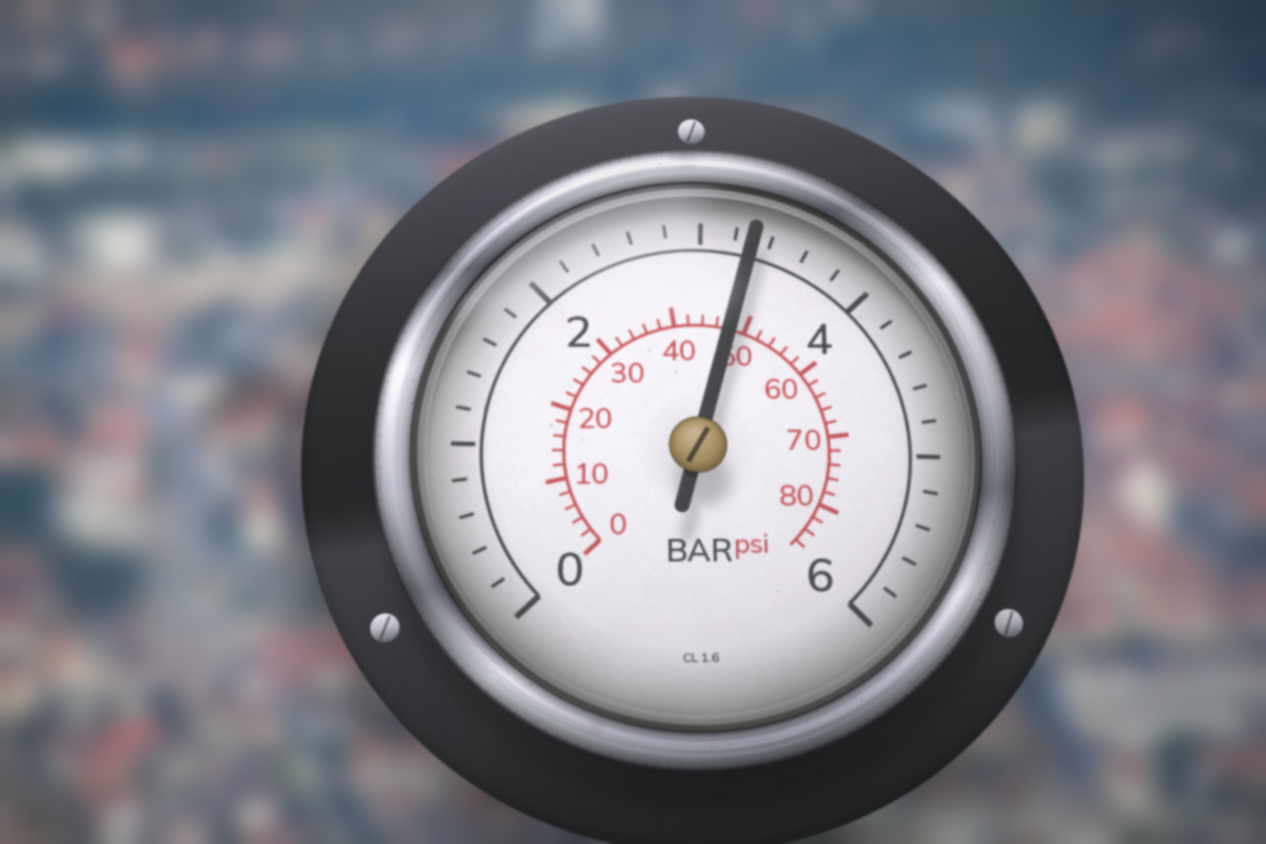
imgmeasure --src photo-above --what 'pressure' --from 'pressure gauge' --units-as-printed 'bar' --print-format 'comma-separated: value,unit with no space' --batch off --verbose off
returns 3.3,bar
